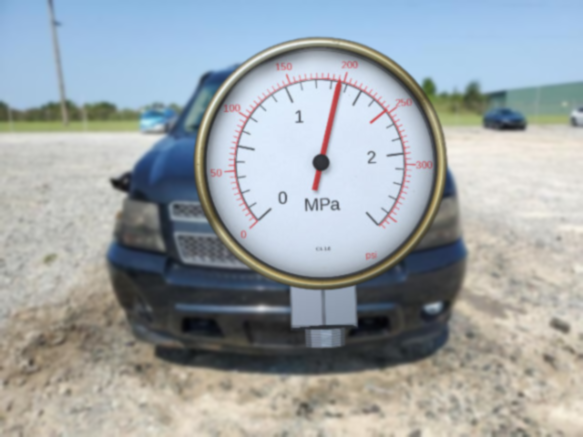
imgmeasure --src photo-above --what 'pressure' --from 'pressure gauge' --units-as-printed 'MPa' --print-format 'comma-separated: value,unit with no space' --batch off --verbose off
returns 1.35,MPa
